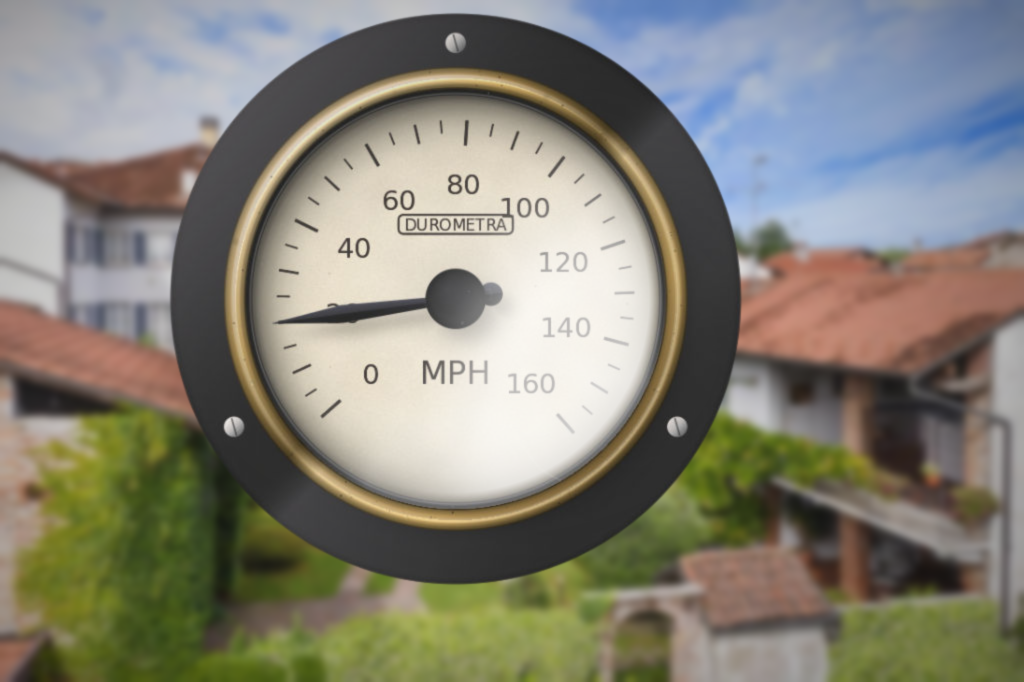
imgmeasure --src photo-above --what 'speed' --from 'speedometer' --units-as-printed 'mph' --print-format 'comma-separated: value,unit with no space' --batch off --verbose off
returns 20,mph
